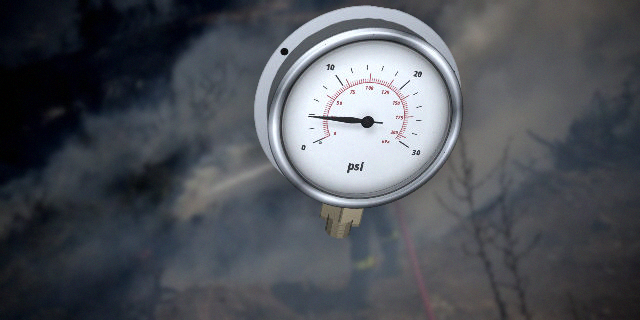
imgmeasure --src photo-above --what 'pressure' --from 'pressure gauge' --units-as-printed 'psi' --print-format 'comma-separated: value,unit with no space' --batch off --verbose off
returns 4,psi
